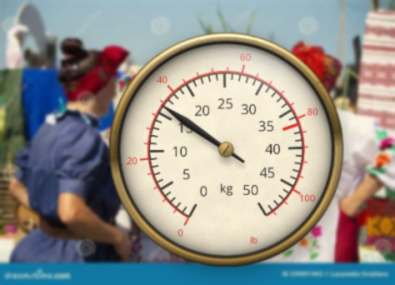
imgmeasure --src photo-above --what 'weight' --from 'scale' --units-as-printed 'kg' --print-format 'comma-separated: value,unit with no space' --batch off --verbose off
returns 16,kg
